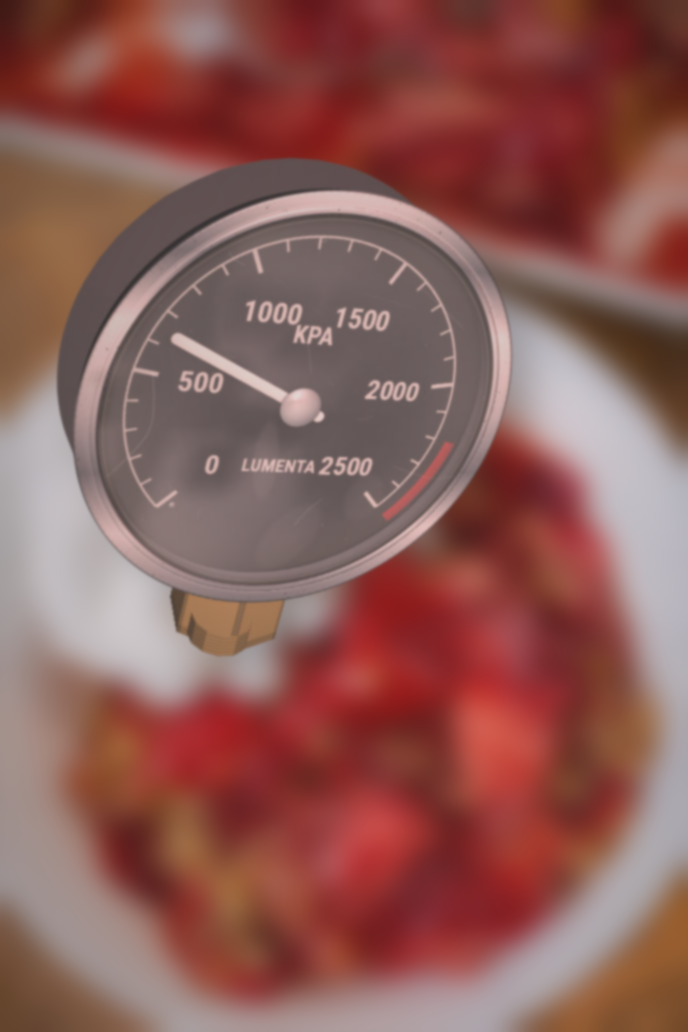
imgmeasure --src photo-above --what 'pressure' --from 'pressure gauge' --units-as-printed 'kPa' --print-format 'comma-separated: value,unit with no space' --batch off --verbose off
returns 650,kPa
